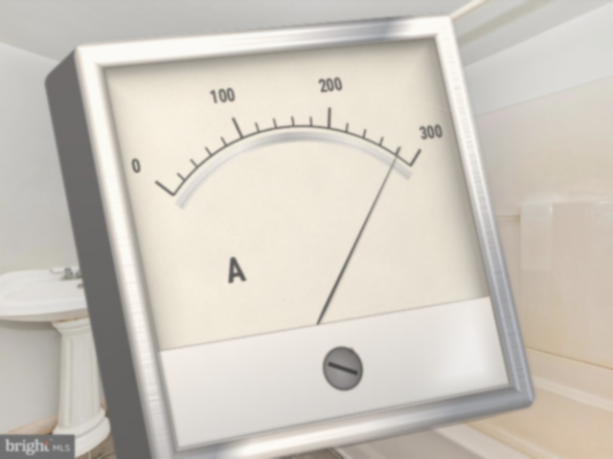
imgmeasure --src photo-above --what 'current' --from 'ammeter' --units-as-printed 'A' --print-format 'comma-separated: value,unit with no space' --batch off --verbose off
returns 280,A
